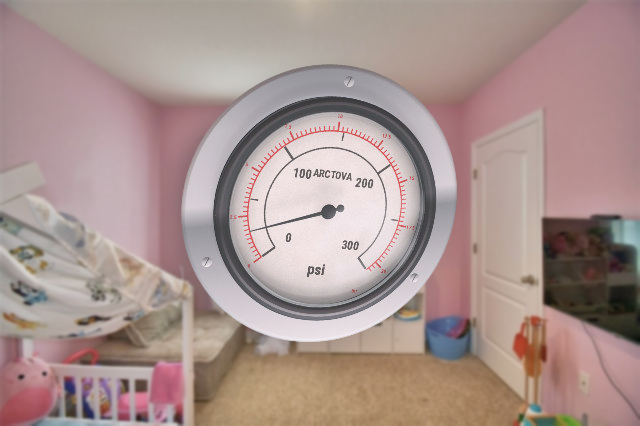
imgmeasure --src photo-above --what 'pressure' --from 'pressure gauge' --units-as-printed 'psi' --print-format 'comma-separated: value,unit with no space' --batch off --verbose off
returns 25,psi
